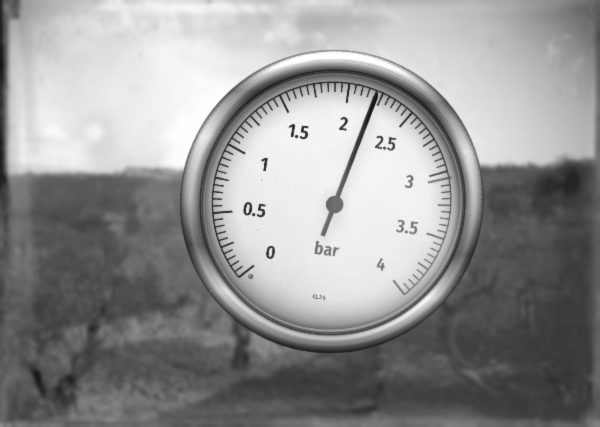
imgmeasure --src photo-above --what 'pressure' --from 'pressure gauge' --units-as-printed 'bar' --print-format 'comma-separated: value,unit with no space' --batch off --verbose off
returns 2.2,bar
